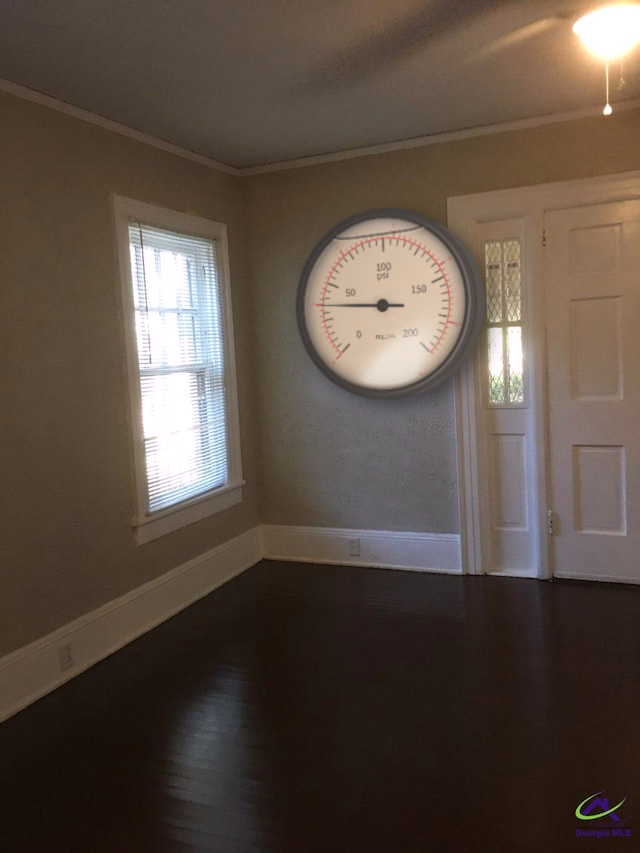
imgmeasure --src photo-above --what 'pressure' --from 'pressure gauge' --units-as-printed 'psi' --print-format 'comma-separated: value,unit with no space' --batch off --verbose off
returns 35,psi
